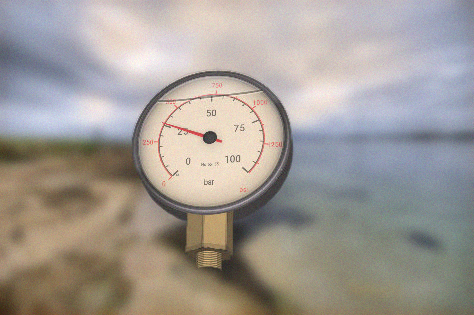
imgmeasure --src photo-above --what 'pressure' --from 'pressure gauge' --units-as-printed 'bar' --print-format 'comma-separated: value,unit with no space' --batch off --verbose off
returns 25,bar
